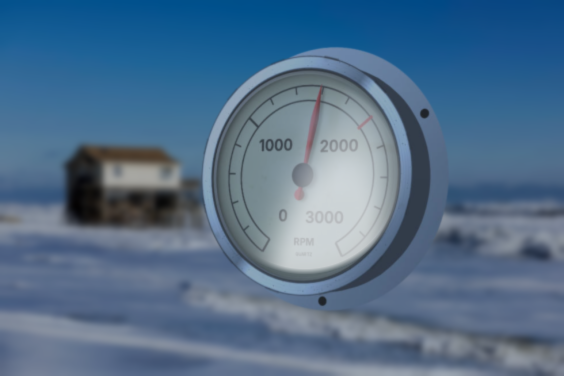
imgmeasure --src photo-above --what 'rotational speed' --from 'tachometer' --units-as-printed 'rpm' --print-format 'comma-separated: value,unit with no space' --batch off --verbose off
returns 1600,rpm
